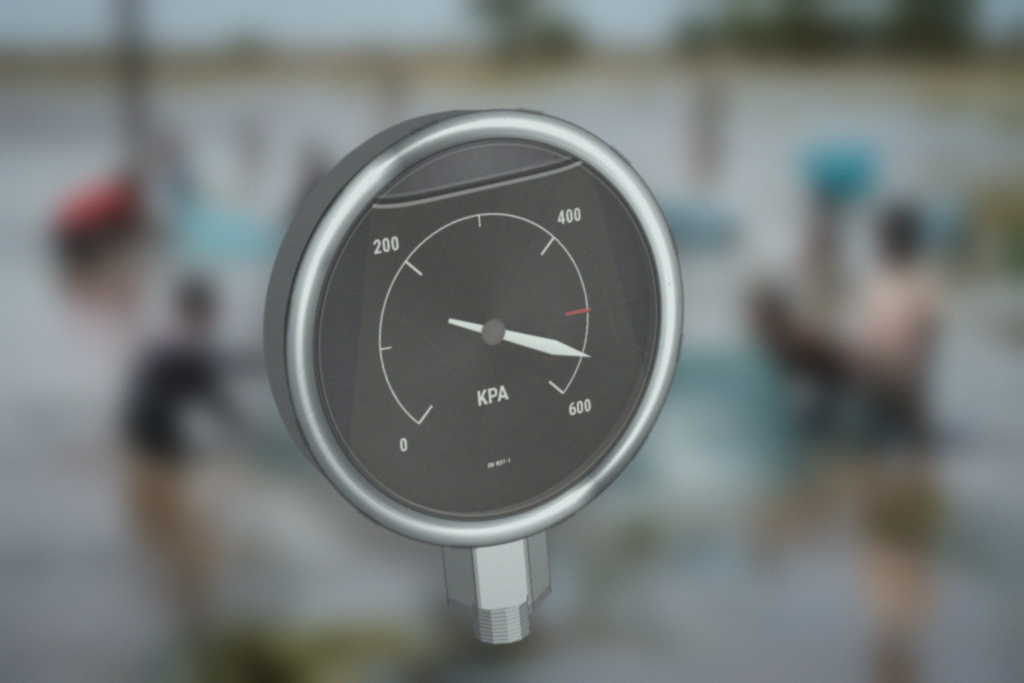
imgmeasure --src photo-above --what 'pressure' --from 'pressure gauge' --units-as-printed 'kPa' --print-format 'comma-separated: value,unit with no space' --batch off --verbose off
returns 550,kPa
